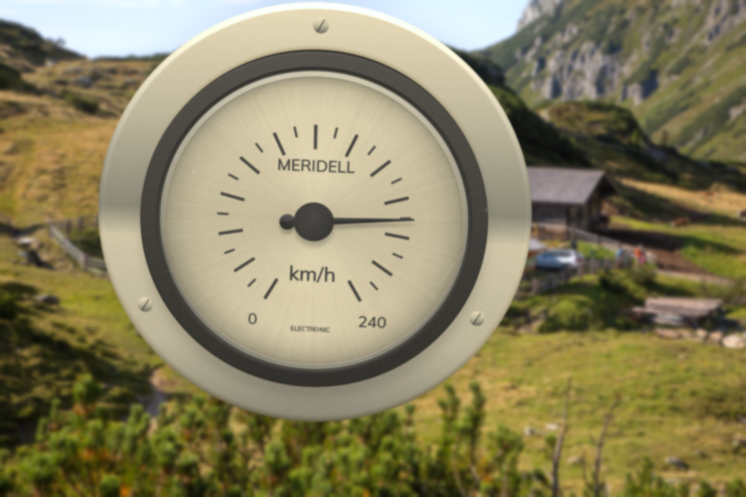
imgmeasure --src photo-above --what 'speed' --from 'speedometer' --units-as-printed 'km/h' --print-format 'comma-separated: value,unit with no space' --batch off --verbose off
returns 190,km/h
